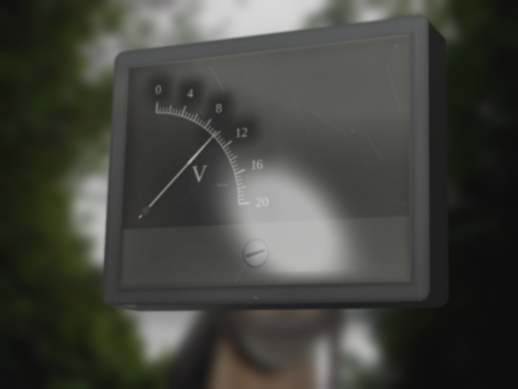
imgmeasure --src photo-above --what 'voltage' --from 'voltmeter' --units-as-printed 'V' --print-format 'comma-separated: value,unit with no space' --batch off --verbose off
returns 10,V
